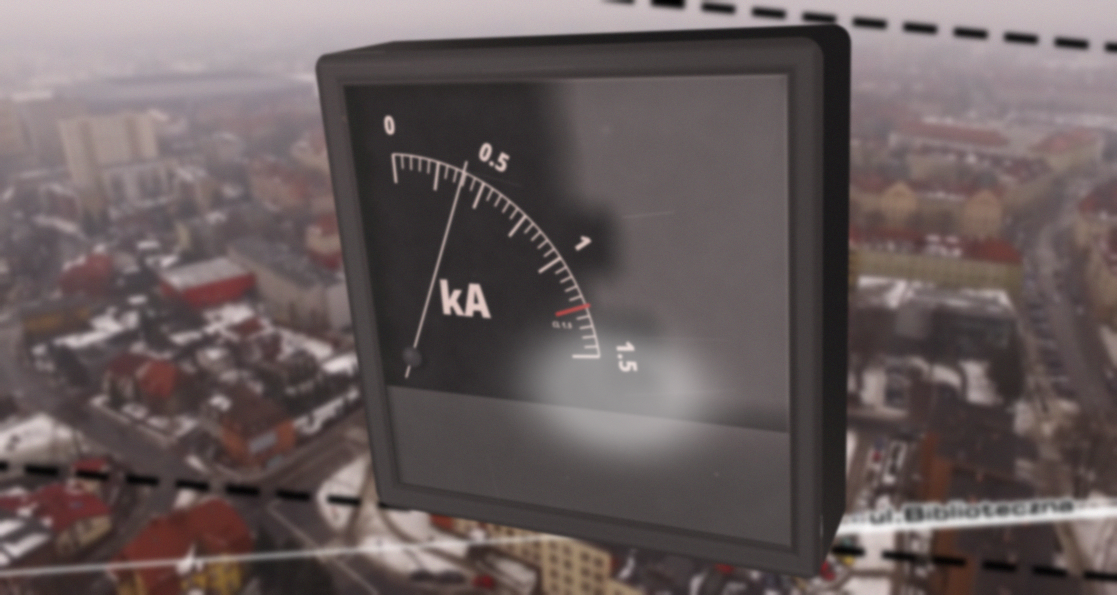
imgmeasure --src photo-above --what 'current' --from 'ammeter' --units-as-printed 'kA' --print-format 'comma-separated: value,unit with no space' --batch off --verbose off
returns 0.4,kA
